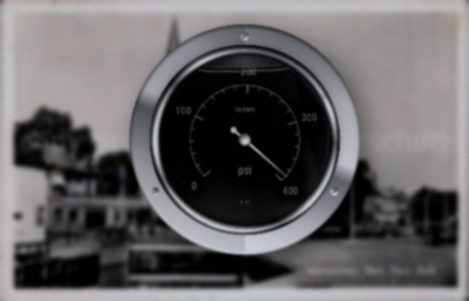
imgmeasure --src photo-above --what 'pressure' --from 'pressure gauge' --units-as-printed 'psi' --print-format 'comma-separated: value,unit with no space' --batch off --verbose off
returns 390,psi
